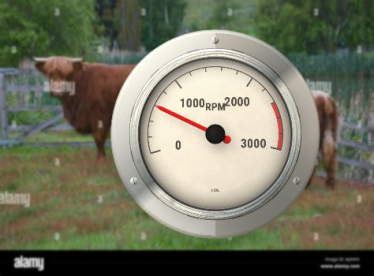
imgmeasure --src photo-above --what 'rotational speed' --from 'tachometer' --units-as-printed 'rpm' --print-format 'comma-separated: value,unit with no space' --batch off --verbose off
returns 600,rpm
